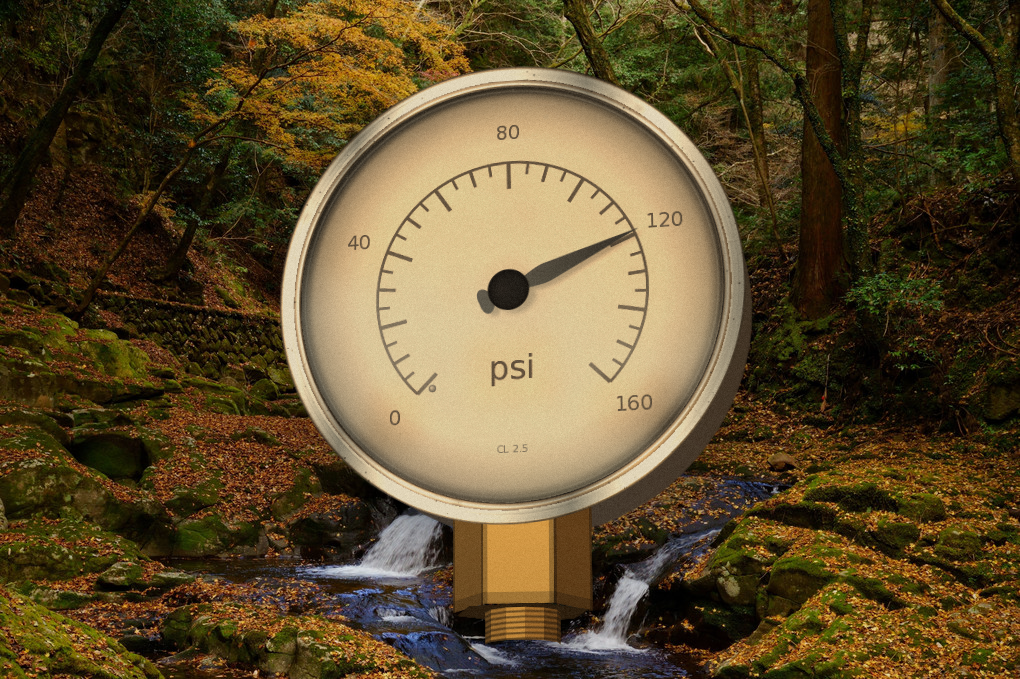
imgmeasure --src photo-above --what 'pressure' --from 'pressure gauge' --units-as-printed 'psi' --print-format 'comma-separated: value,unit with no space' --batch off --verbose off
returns 120,psi
